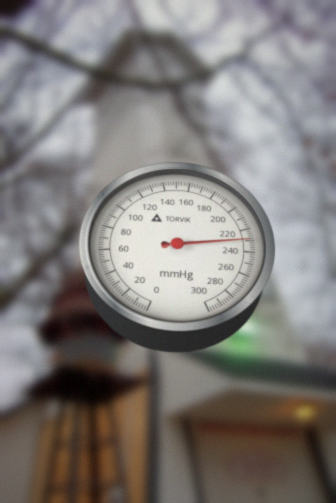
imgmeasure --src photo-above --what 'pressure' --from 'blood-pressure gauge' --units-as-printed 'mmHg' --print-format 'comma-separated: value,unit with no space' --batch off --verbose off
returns 230,mmHg
